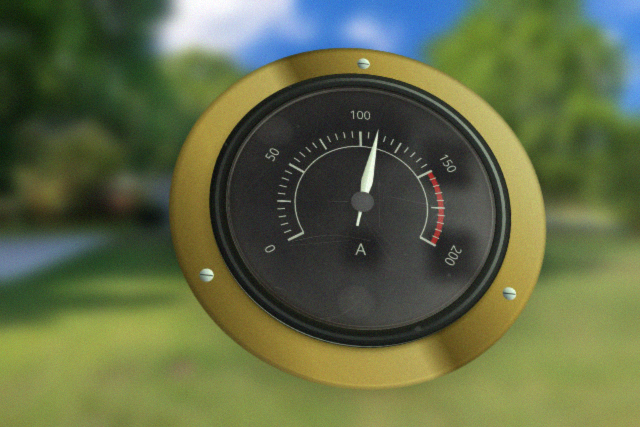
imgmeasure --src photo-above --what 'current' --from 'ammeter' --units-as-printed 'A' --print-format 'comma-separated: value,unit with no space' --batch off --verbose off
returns 110,A
